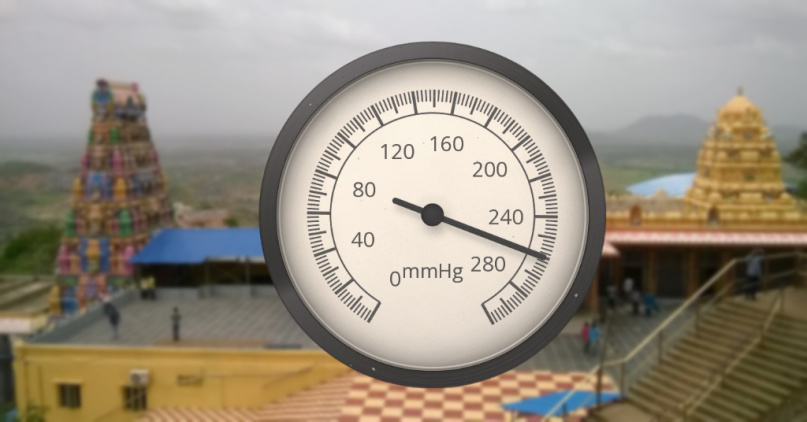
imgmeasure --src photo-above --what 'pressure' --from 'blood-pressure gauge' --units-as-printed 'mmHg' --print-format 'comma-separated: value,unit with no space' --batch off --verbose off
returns 260,mmHg
